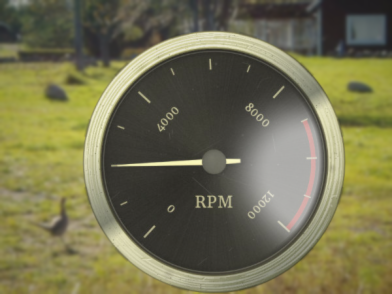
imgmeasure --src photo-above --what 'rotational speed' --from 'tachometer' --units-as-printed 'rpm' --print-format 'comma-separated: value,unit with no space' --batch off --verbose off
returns 2000,rpm
